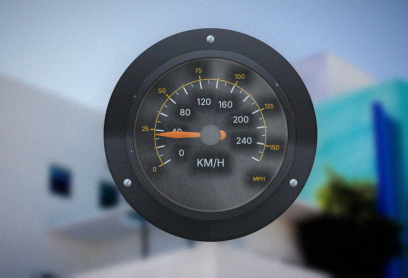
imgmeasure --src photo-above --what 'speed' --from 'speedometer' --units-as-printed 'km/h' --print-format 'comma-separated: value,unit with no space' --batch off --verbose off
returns 35,km/h
